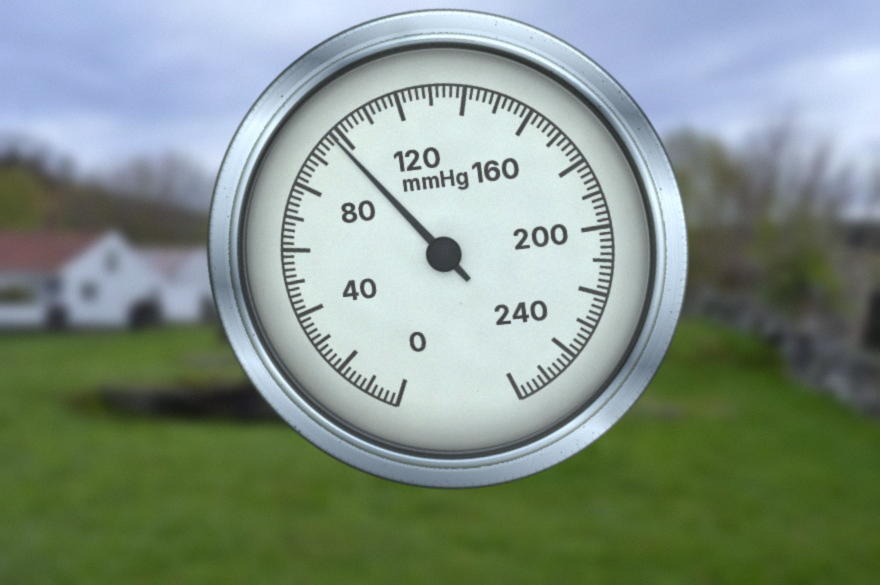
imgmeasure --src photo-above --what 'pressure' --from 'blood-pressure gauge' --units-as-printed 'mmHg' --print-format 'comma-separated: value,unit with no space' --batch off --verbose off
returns 98,mmHg
